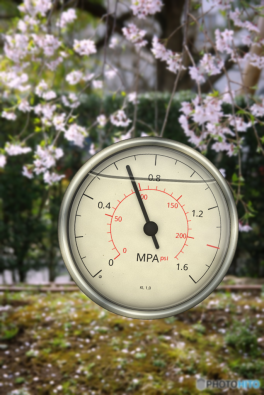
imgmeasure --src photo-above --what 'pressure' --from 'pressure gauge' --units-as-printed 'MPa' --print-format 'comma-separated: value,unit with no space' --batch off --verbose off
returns 0.65,MPa
